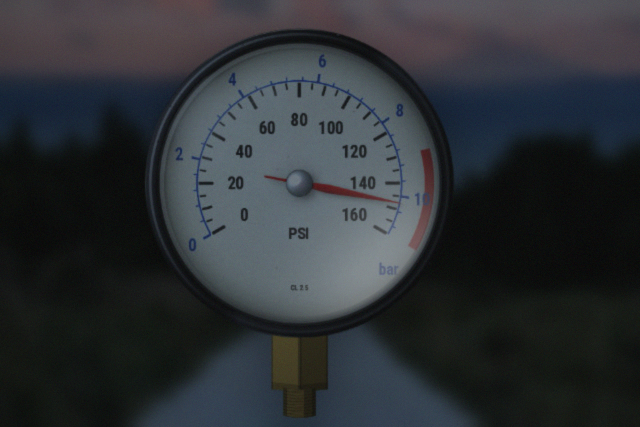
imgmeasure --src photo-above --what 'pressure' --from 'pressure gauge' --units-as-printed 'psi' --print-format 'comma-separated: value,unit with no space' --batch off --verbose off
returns 147.5,psi
